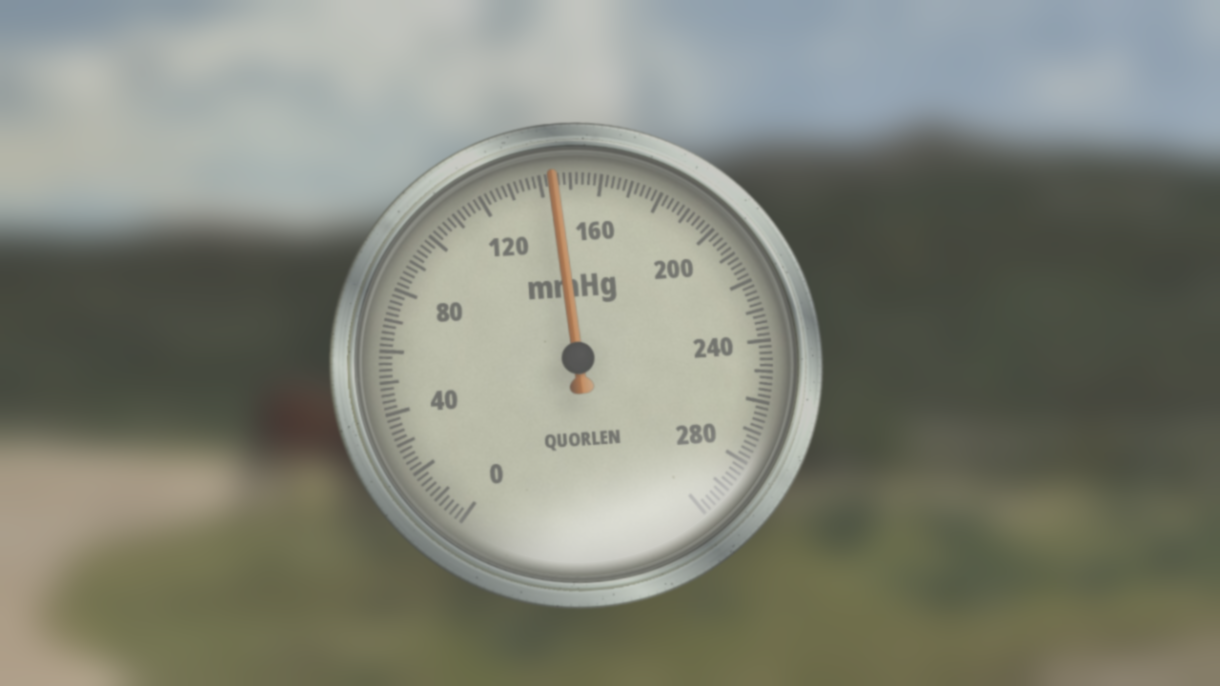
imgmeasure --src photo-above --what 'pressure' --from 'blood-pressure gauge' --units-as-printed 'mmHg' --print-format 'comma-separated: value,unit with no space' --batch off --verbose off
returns 144,mmHg
